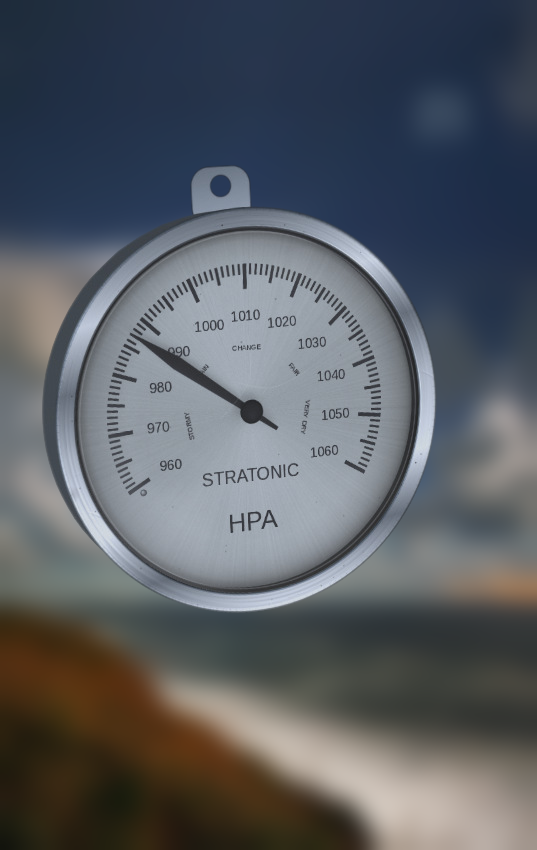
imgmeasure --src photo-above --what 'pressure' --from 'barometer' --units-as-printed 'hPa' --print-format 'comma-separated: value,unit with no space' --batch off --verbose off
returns 987,hPa
